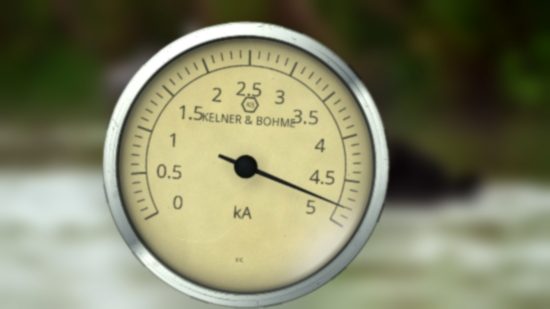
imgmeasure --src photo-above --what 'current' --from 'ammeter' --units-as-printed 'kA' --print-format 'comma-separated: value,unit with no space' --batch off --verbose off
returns 4.8,kA
